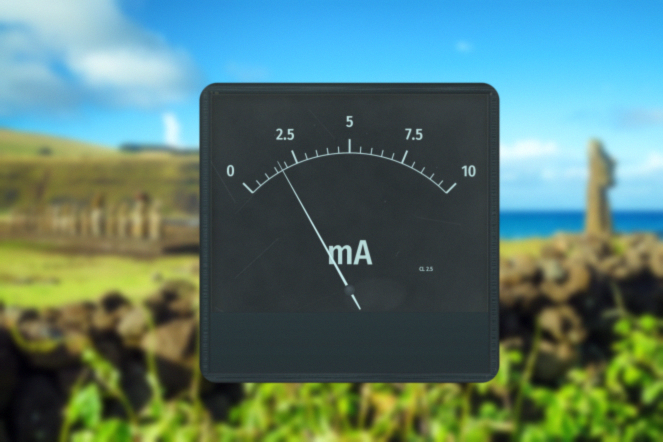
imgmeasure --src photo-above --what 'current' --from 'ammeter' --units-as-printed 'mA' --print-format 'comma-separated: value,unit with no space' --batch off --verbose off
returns 1.75,mA
